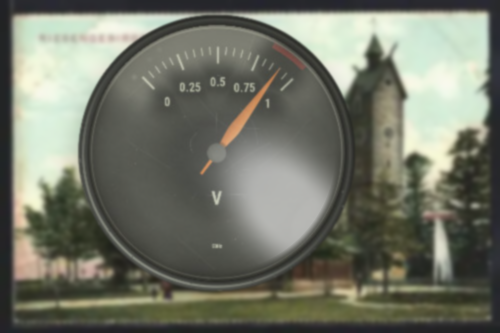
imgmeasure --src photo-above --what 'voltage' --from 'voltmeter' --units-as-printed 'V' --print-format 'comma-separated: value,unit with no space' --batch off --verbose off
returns 0.9,V
